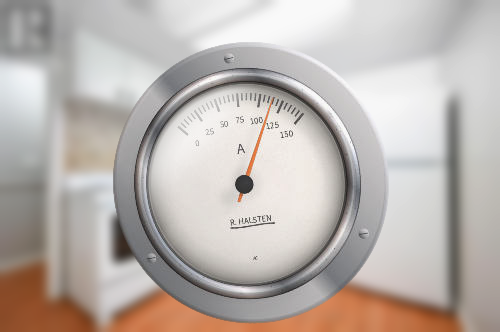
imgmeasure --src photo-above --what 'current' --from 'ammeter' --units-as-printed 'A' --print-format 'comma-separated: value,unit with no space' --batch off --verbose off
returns 115,A
